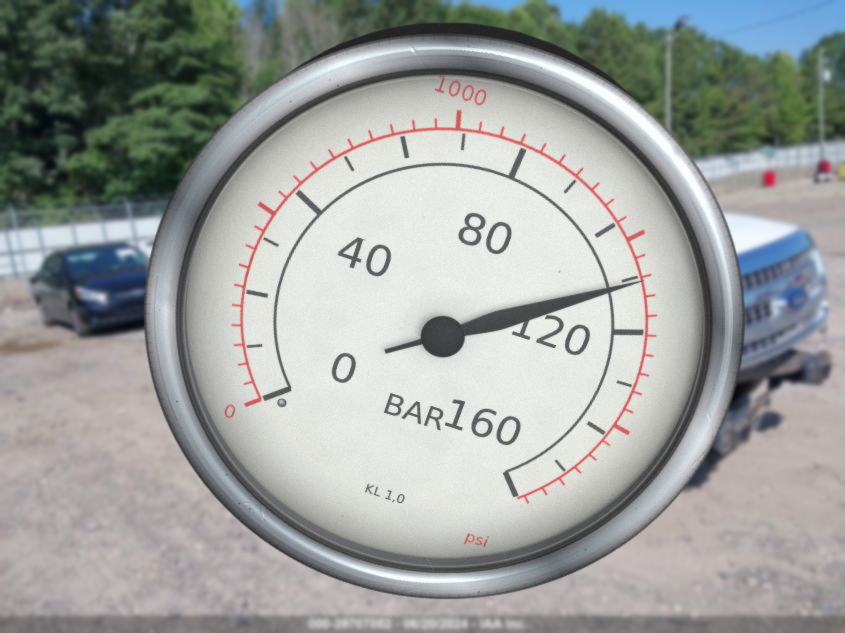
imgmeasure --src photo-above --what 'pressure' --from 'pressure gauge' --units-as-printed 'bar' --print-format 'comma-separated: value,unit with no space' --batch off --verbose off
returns 110,bar
